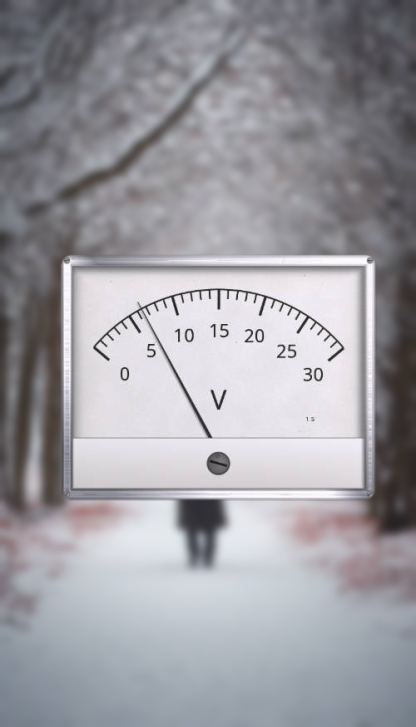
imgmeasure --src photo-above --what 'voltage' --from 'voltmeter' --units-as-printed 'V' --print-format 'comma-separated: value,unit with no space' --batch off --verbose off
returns 6.5,V
